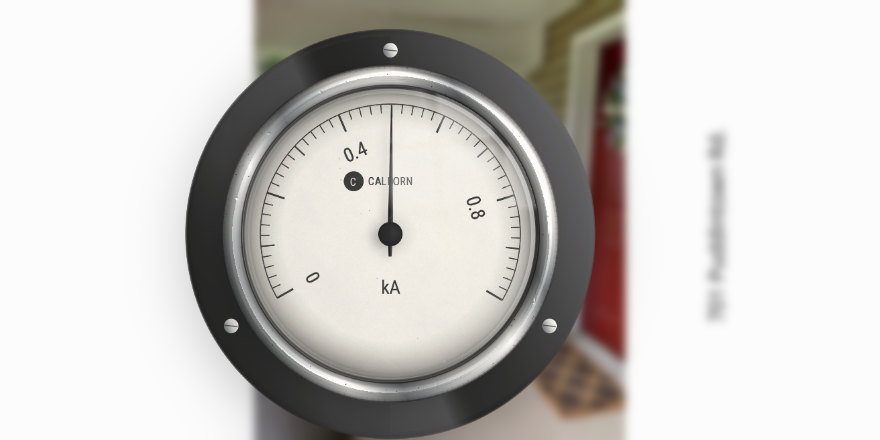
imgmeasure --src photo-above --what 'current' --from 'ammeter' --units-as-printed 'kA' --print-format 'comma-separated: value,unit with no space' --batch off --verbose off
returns 0.5,kA
